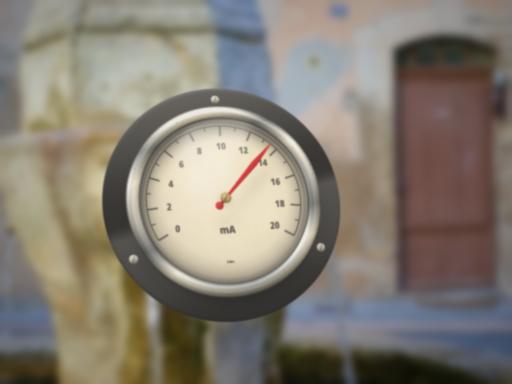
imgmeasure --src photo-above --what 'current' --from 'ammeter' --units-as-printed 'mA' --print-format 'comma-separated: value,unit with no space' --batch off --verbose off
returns 13.5,mA
